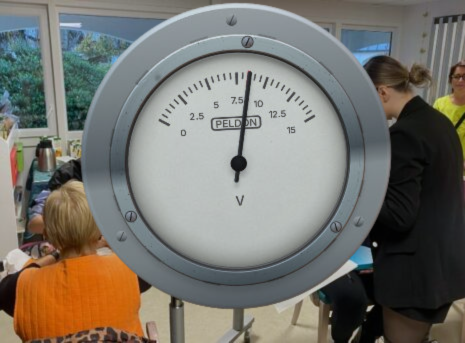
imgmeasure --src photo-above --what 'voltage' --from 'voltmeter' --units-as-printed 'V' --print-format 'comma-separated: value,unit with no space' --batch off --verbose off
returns 8.5,V
